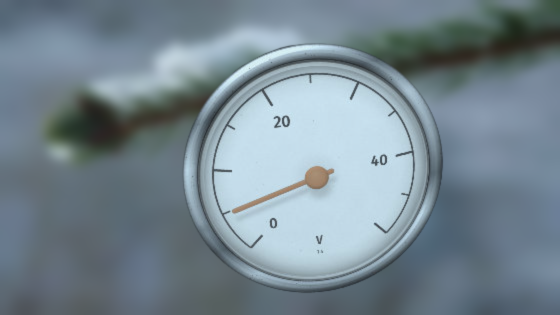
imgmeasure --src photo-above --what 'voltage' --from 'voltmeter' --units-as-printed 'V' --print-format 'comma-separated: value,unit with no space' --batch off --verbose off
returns 5,V
